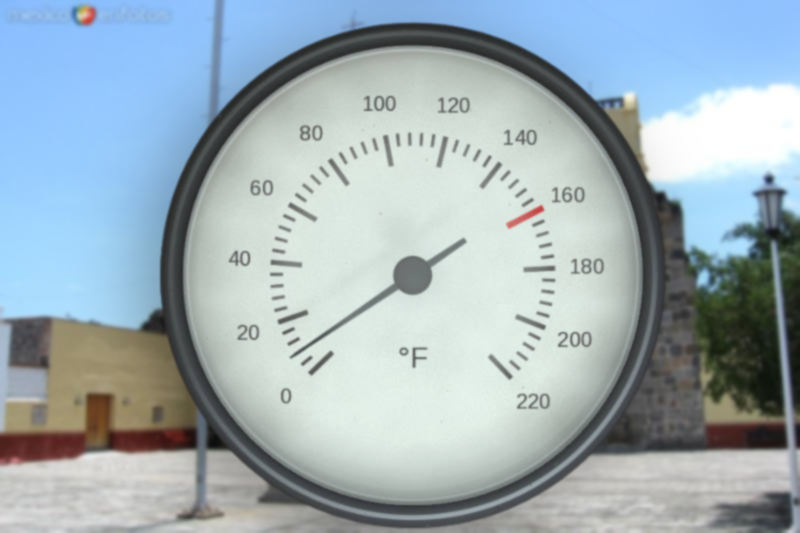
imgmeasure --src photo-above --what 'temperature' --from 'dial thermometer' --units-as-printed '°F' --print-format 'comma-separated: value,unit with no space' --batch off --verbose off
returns 8,°F
